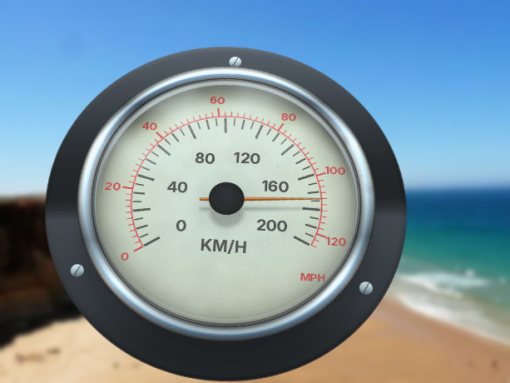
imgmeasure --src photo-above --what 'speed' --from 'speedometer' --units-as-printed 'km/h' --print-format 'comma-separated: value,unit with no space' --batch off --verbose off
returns 175,km/h
